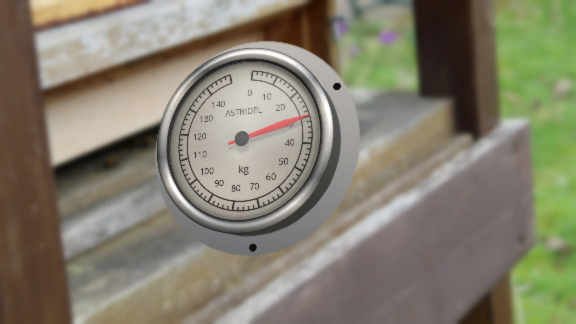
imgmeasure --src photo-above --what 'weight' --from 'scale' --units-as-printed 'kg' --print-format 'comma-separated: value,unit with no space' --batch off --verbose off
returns 30,kg
